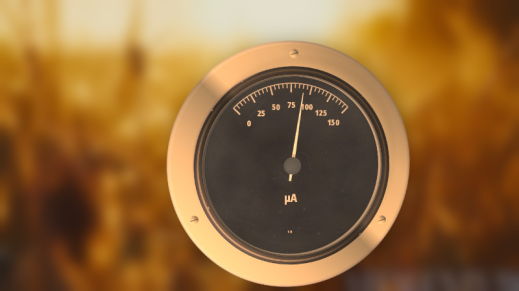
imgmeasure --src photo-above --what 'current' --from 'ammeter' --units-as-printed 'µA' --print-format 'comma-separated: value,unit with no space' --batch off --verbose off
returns 90,µA
